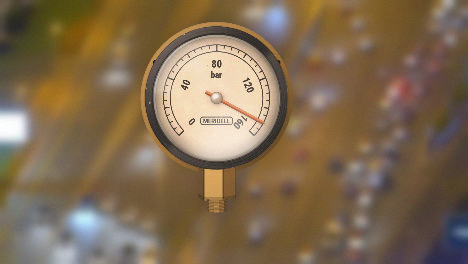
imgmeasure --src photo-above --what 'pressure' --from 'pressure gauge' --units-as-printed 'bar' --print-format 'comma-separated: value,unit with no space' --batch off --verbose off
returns 150,bar
